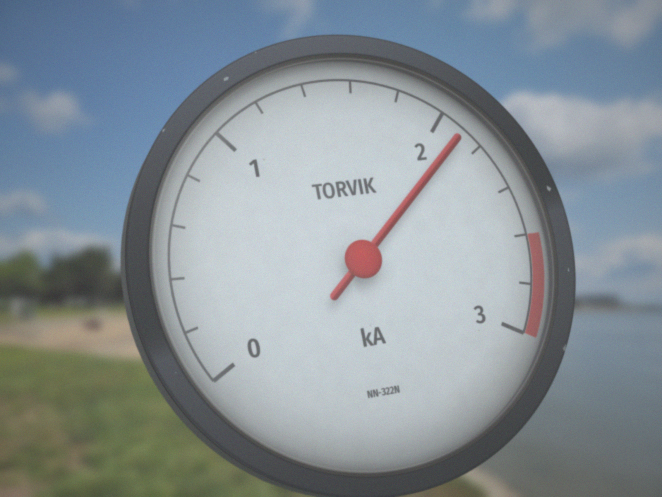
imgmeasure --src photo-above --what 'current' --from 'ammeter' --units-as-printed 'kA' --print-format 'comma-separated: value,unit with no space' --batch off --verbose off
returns 2.1,kA
